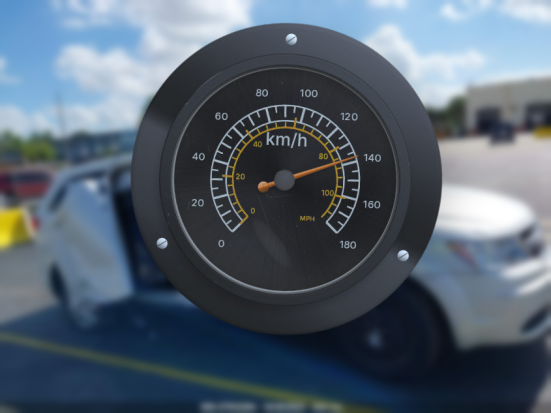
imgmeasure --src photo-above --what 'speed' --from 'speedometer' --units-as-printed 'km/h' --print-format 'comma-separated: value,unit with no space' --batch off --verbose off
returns 137.5,km/h
